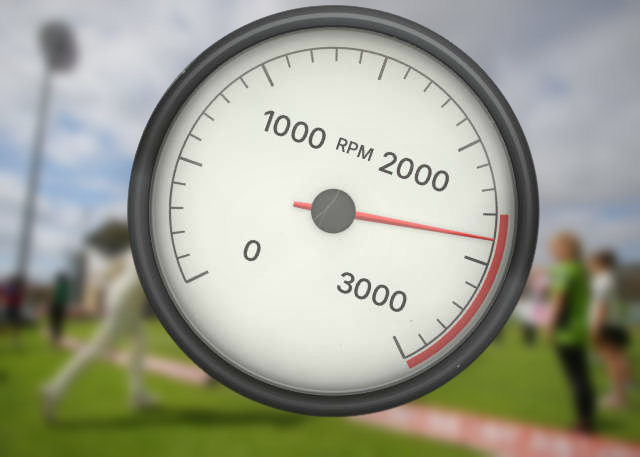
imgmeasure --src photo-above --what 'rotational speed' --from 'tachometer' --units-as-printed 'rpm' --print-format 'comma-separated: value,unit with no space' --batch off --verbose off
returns 2400,rpm
